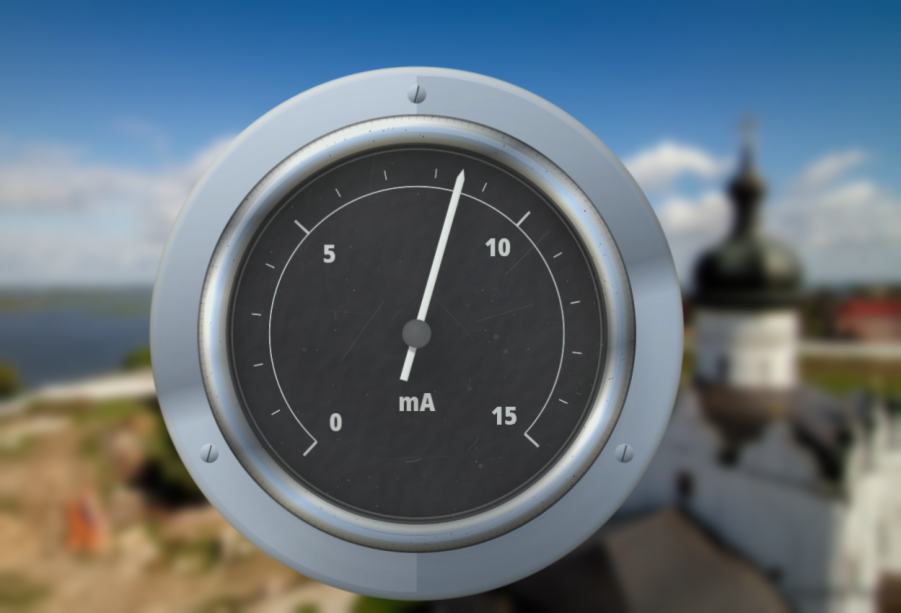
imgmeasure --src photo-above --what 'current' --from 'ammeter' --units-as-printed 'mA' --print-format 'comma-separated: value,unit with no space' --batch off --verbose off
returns 8.5,mA
